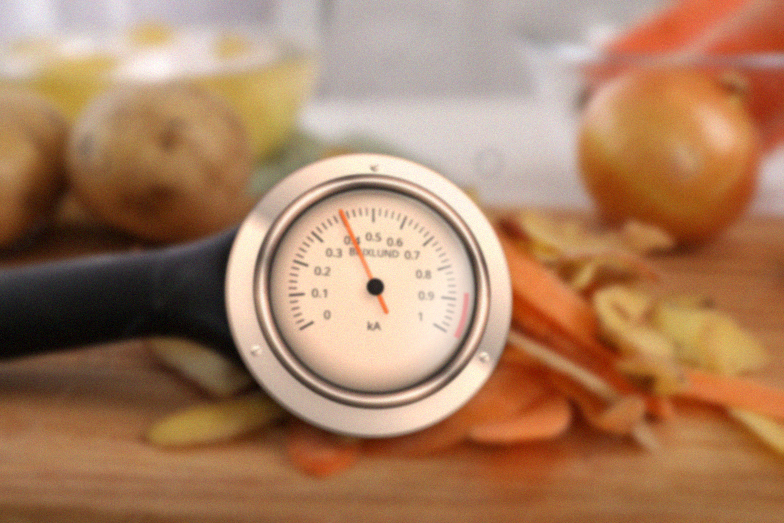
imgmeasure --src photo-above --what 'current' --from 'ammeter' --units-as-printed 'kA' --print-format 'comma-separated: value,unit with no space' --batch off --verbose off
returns 0.4,kA
